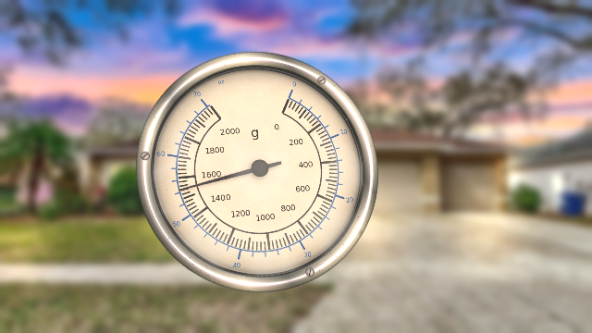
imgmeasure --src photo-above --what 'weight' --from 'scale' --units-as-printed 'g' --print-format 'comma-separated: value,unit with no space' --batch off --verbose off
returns 1540,g
